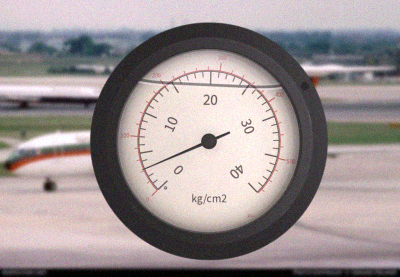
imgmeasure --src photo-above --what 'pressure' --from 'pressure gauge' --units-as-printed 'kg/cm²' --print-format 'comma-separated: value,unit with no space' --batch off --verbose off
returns 3,kg/cm²
